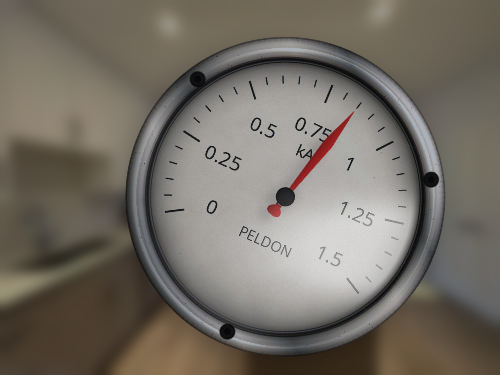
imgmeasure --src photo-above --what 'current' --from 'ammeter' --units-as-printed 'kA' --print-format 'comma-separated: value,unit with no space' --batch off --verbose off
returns 0.85,kA
